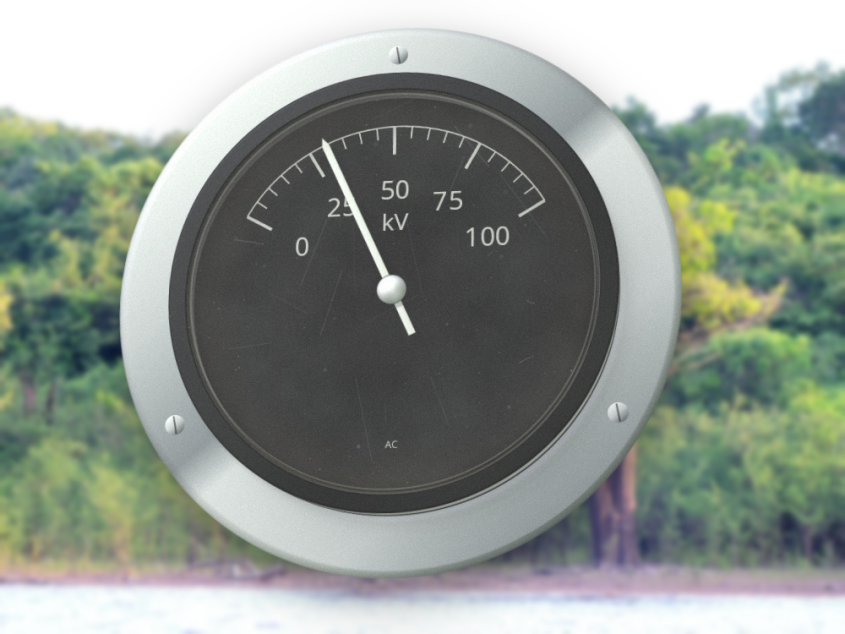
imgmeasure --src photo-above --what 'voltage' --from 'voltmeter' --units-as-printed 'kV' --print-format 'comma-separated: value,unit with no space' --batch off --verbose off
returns 30,kV
